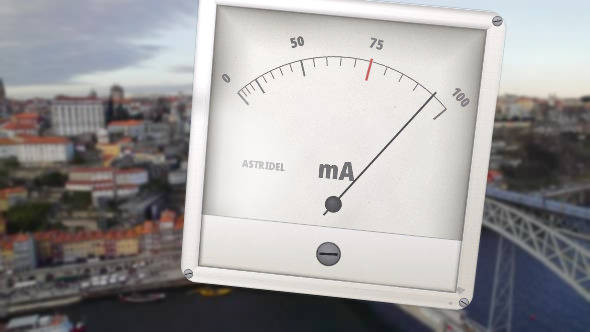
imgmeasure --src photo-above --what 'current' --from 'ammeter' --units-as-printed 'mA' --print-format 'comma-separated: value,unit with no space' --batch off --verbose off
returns 95,mA
